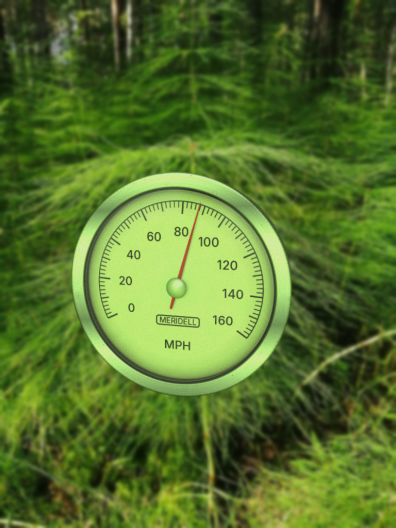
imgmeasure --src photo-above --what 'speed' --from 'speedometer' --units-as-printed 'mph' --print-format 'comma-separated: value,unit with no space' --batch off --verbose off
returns 88,mph
